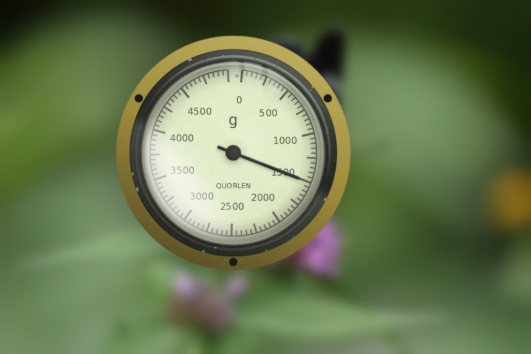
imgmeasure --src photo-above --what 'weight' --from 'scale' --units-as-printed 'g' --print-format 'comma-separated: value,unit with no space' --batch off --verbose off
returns 1500,g
